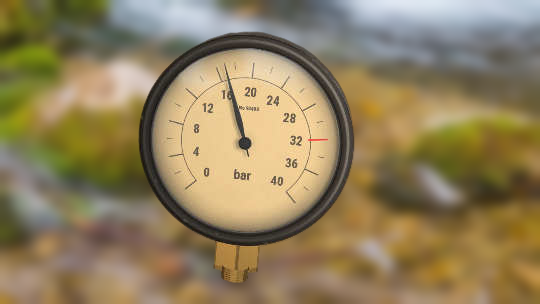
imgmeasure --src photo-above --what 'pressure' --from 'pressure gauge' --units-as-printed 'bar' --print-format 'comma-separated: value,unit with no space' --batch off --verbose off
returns 17,bar
